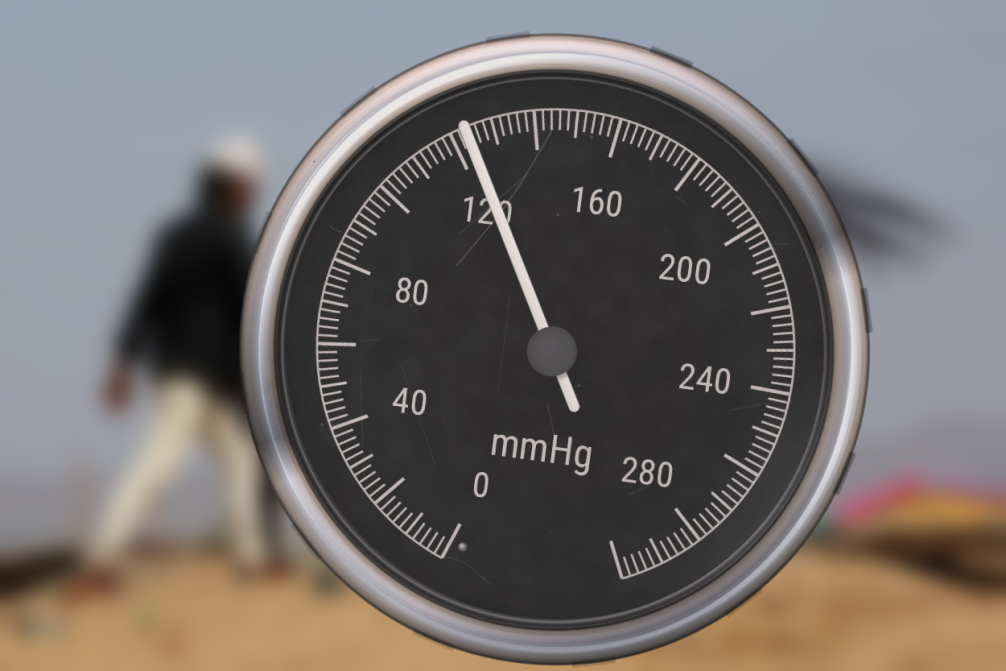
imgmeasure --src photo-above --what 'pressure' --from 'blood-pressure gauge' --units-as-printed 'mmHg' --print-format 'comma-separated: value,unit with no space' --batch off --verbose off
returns 124,mmHg
